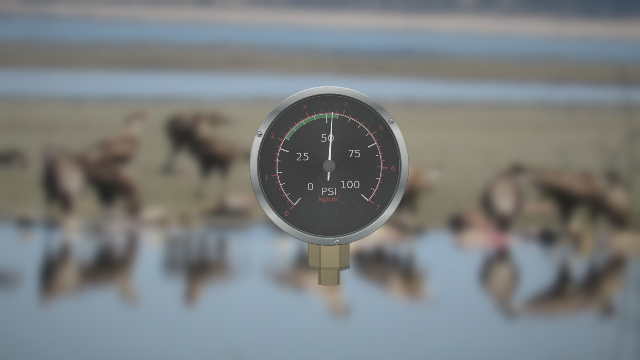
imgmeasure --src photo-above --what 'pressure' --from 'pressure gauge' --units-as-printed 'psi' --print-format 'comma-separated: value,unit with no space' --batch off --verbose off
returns 52.5,psi
